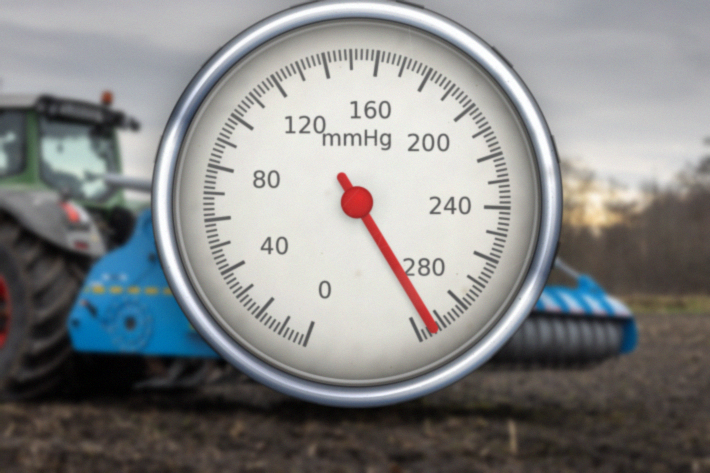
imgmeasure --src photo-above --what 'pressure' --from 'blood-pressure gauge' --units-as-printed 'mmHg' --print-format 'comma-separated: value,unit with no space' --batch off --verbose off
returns 294,mmHg
